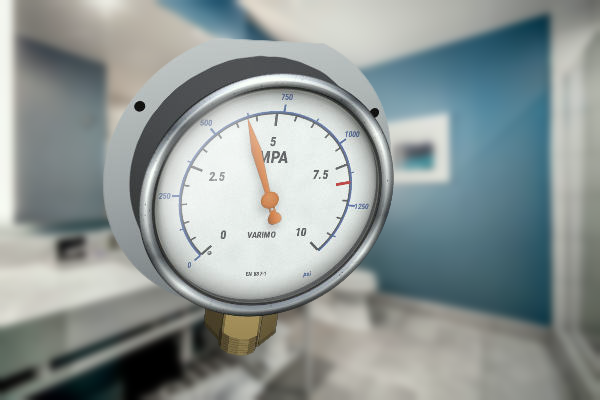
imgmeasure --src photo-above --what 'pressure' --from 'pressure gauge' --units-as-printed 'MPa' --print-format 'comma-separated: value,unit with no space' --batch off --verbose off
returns 4.25,MPa
